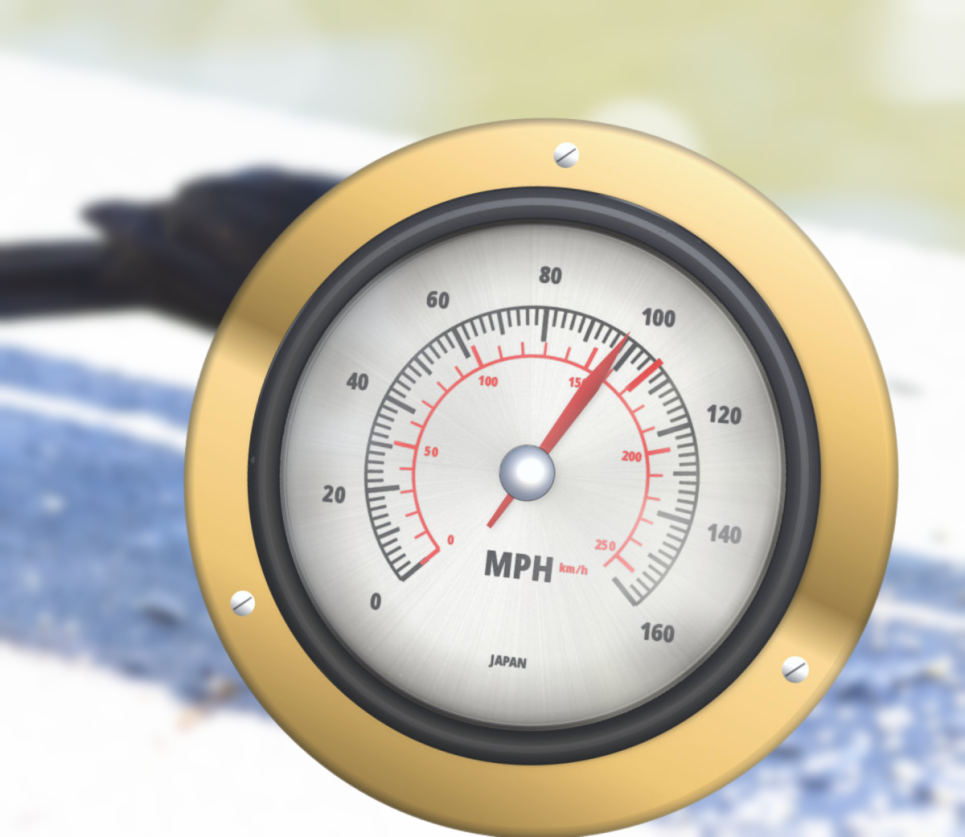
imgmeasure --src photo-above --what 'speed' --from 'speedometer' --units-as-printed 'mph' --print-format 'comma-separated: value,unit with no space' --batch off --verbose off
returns 98,mph
